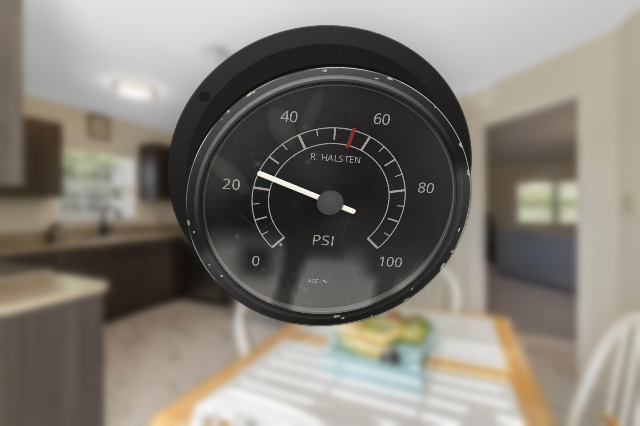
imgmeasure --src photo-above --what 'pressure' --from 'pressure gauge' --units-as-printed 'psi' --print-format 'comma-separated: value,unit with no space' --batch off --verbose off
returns 25,psi
